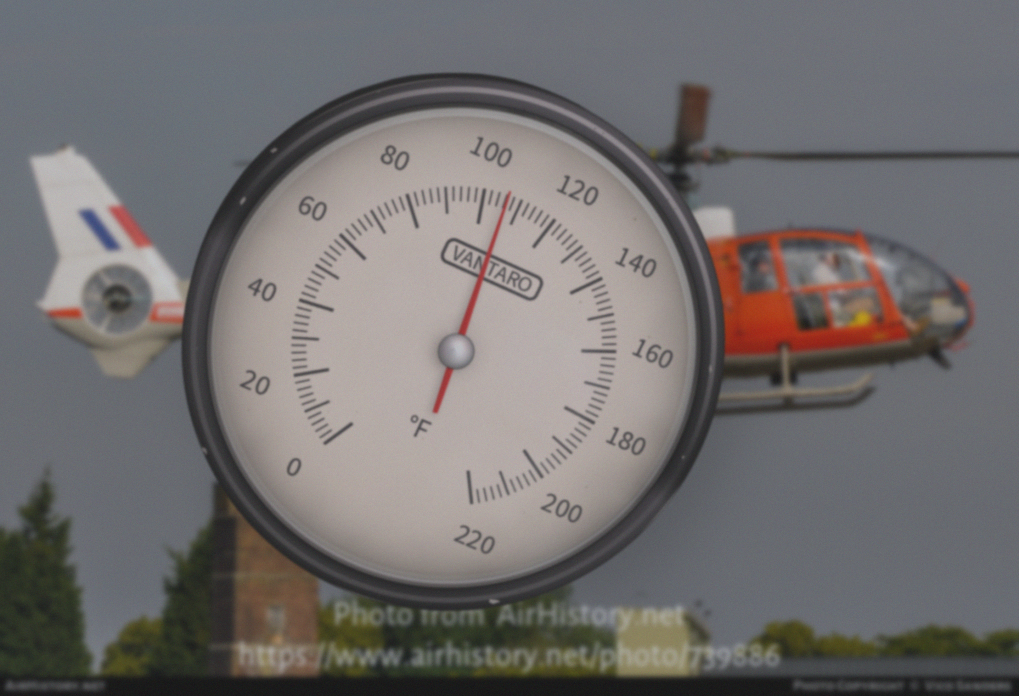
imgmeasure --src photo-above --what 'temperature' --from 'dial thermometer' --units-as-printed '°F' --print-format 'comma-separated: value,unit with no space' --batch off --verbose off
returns 106,°F
